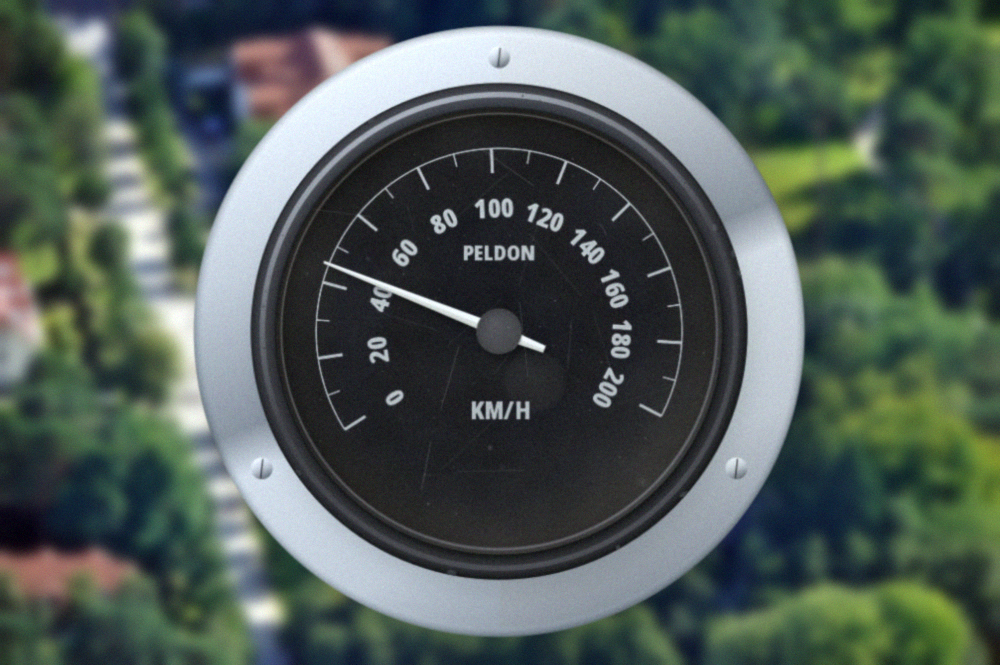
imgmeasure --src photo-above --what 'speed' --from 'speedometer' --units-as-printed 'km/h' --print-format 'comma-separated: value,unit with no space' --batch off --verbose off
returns 45,km/h
